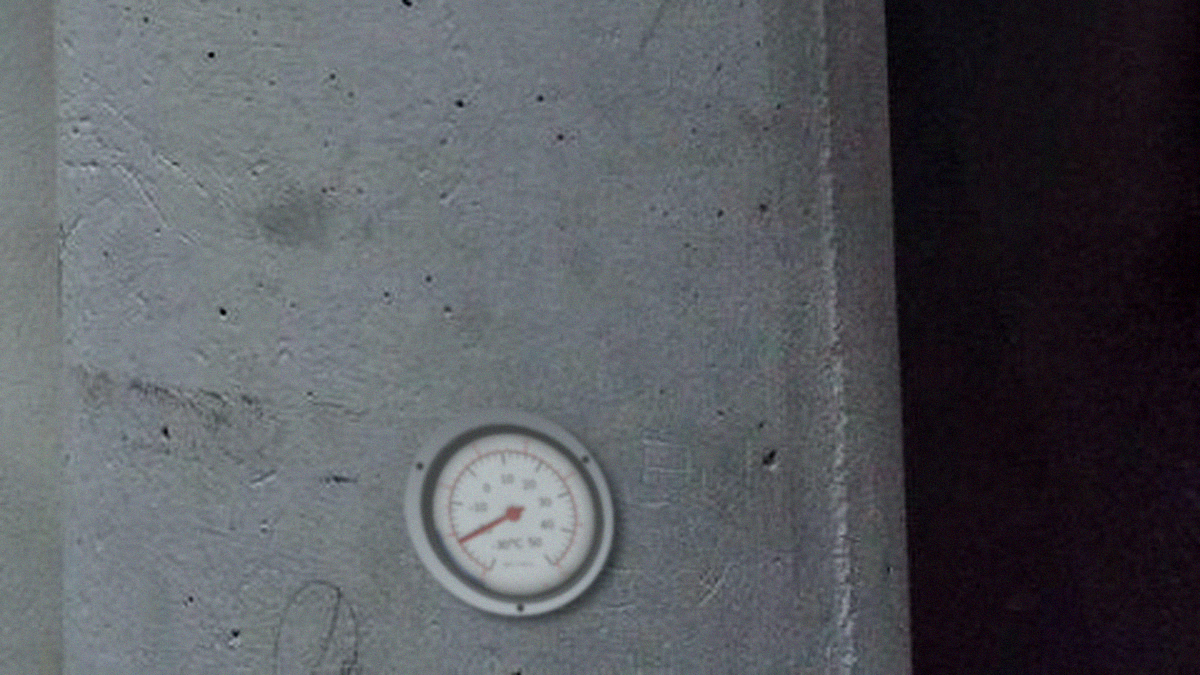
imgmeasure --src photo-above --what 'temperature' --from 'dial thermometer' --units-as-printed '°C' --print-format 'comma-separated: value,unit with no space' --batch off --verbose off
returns -20,°C
